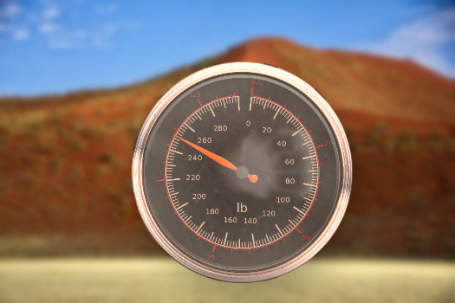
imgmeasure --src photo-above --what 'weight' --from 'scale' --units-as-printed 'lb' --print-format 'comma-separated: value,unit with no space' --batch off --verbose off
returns 250,lb
